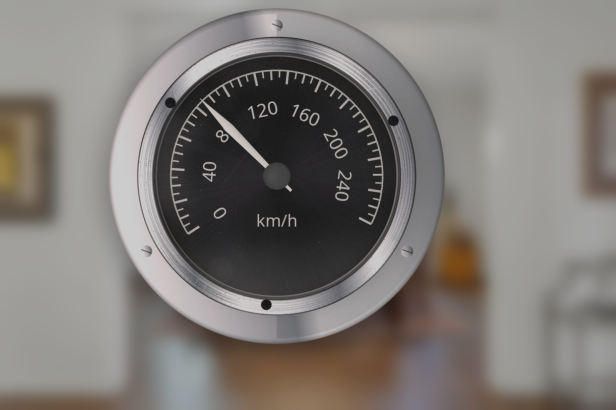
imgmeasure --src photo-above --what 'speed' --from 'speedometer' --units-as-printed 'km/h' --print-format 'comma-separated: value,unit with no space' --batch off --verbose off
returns 85,km/h
